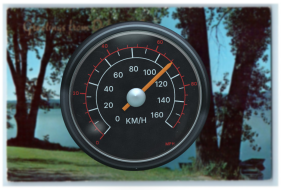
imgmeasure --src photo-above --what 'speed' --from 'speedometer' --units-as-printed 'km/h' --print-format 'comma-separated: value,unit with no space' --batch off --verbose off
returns 110,km/h
